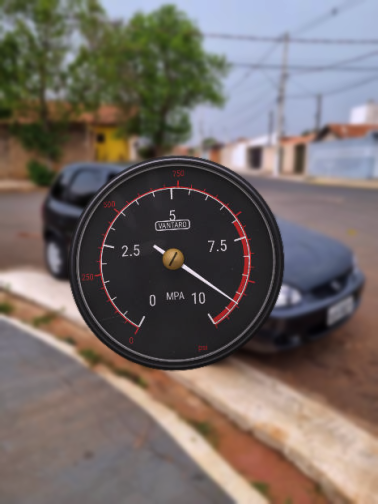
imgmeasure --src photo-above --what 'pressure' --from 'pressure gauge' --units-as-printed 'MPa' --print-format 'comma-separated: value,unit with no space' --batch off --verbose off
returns 9.25,MPa
